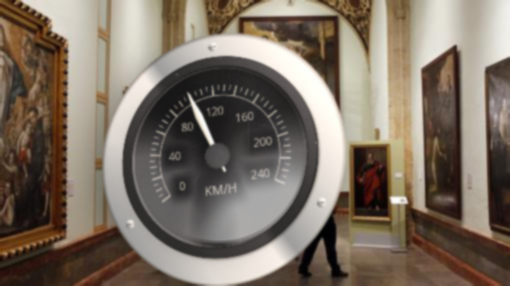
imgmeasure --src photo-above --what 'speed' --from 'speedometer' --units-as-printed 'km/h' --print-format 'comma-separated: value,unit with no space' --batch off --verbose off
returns 100,km/h
